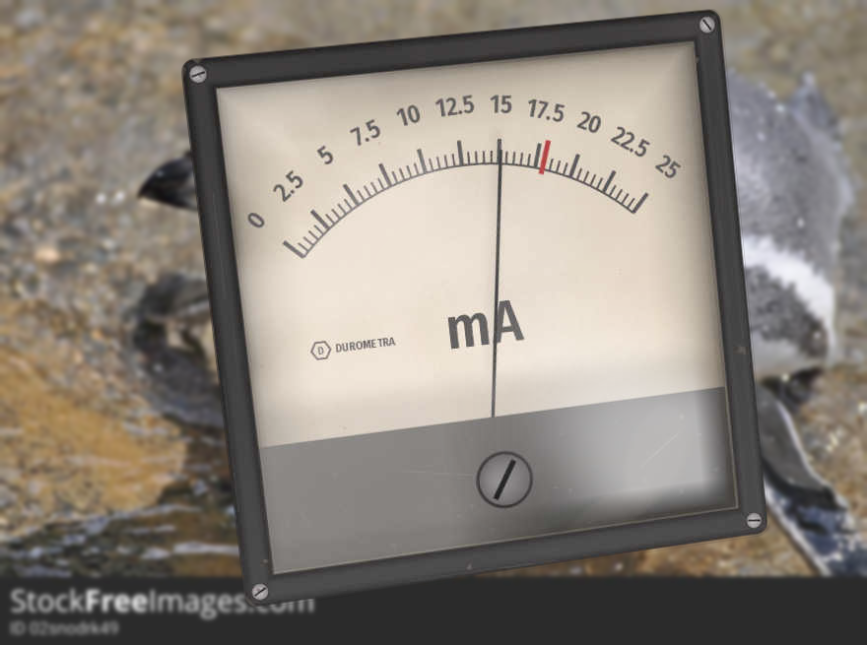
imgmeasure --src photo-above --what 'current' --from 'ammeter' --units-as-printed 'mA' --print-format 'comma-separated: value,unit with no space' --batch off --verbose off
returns 15,mA
